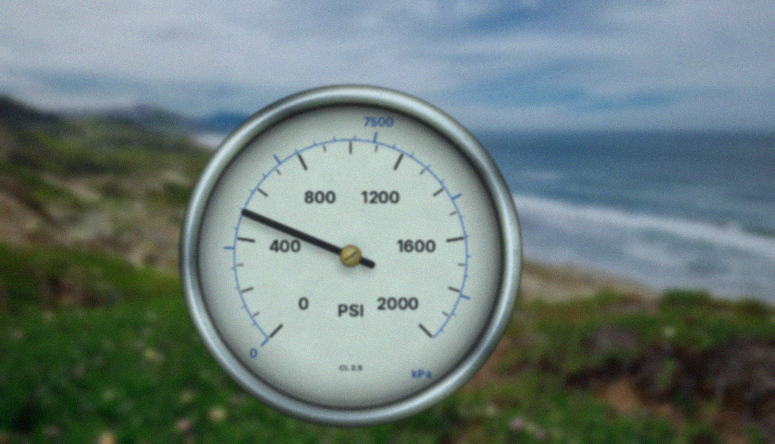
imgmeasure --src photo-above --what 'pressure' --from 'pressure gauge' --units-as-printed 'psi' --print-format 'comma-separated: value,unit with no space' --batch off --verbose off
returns 500,psi
